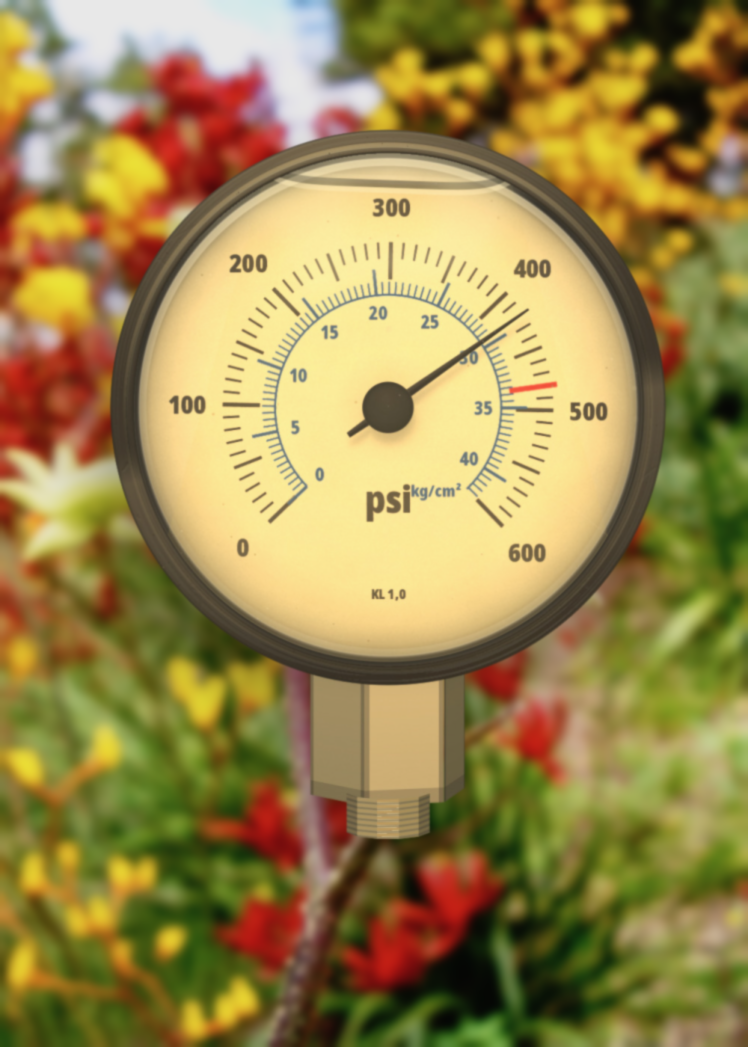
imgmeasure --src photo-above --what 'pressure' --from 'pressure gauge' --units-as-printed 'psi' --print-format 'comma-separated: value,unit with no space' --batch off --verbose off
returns 420,psi
